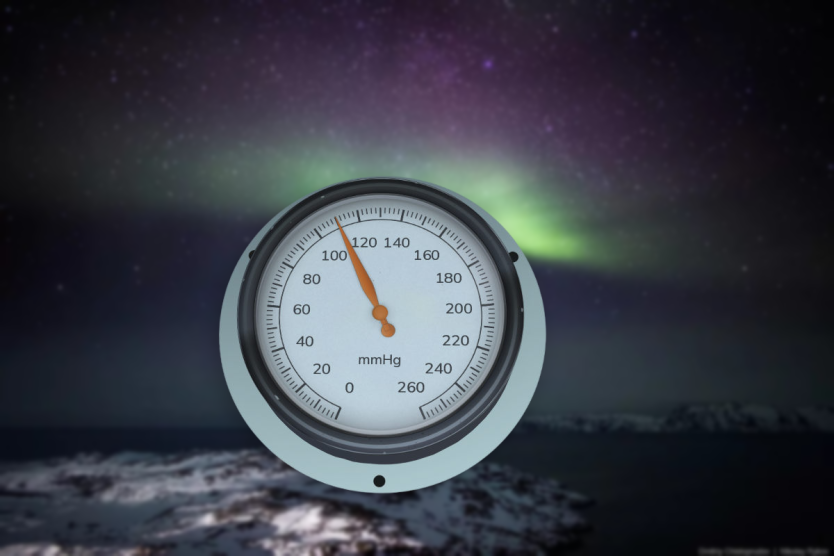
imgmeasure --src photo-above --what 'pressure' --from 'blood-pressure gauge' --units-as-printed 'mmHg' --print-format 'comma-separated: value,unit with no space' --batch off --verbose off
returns 110,mmHg
